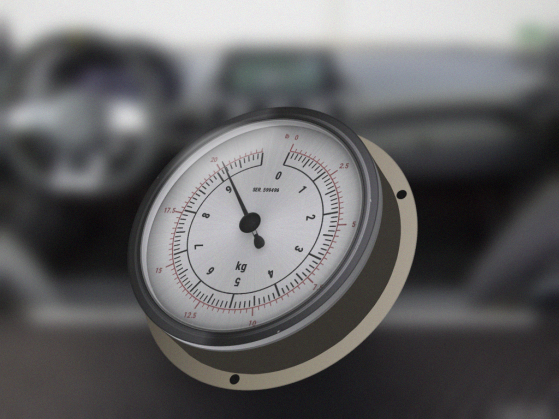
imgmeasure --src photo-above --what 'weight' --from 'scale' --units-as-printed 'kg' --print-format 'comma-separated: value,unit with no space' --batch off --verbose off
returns 9.2,kg
